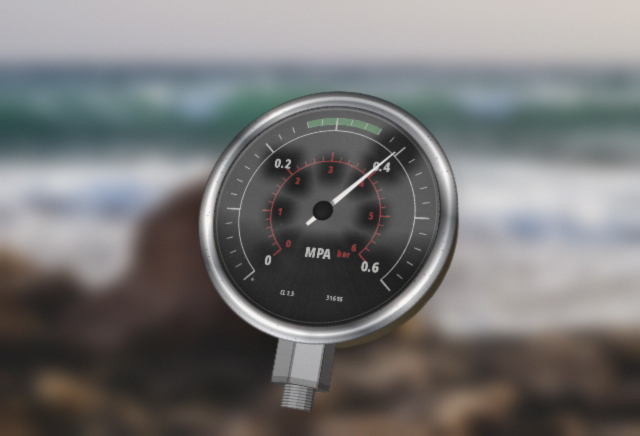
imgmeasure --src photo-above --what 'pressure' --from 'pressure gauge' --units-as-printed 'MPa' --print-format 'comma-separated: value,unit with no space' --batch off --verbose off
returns 0.4,MPa
